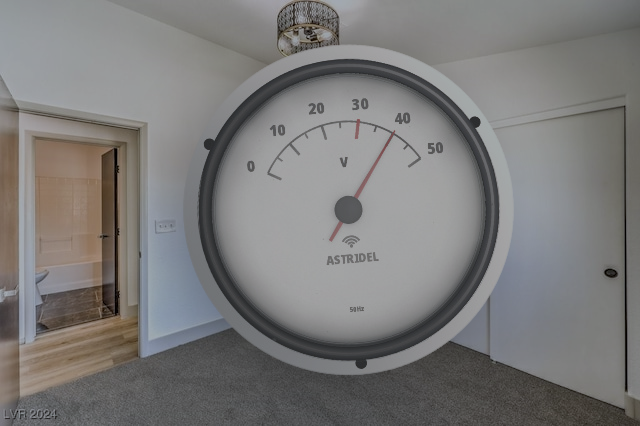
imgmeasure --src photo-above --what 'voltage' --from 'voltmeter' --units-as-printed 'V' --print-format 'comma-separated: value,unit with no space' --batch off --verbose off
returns 40,V
